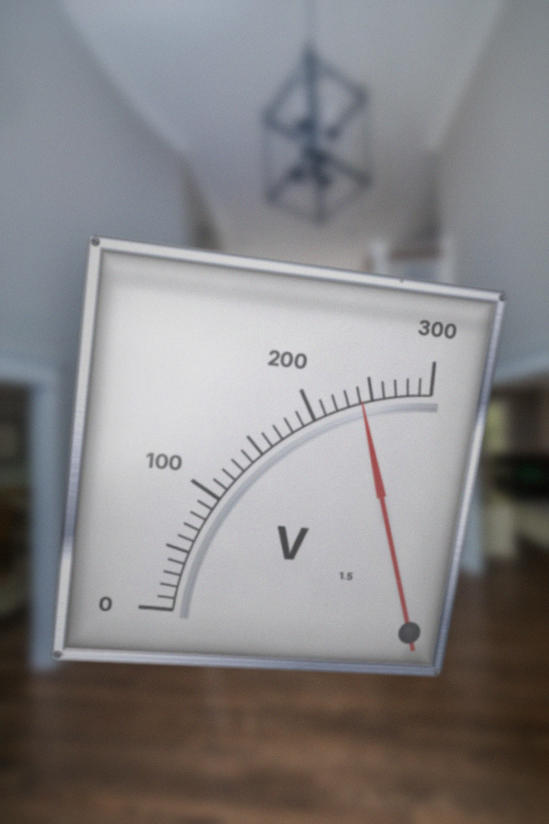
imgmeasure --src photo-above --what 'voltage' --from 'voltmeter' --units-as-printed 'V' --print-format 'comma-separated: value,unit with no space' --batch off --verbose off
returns 240,V
